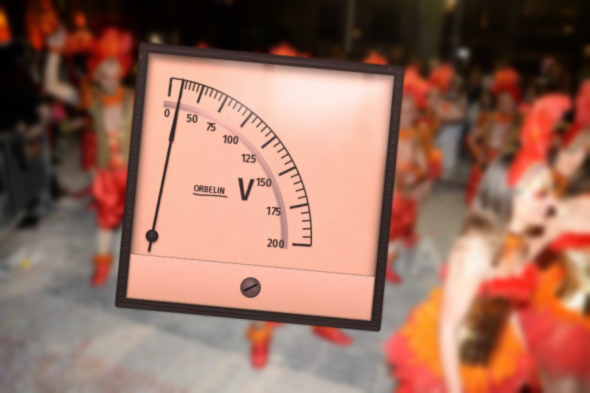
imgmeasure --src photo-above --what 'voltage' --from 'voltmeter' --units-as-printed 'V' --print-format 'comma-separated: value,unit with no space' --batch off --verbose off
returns 25,V
